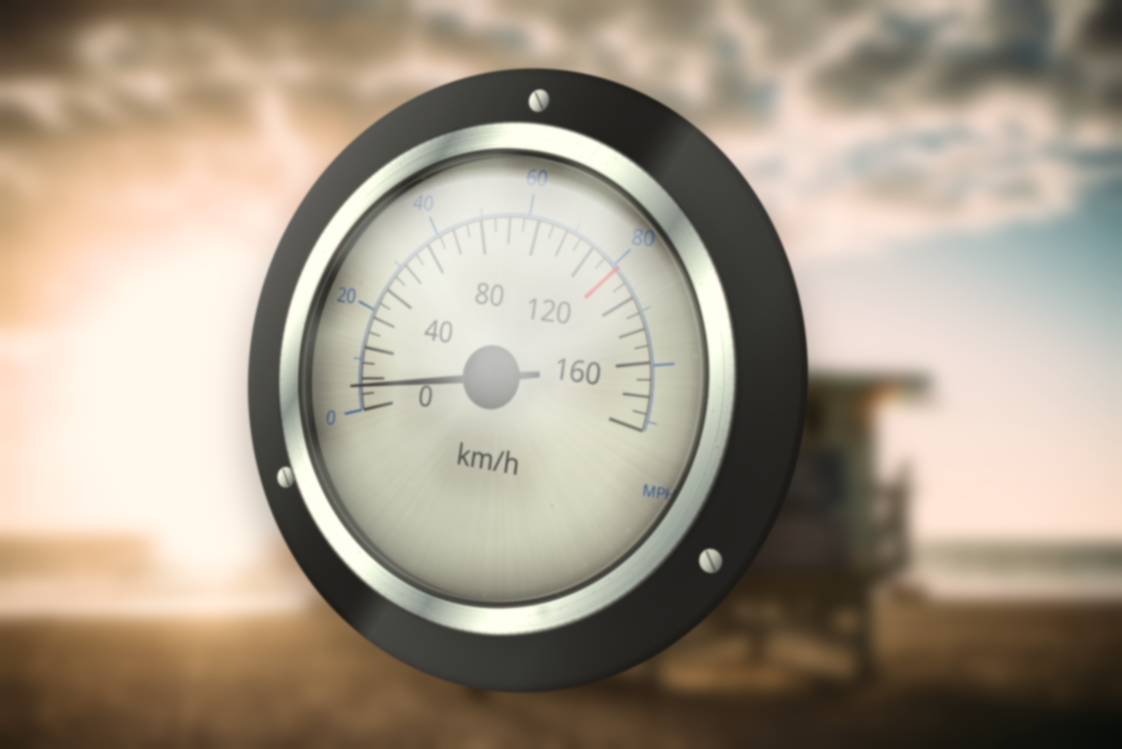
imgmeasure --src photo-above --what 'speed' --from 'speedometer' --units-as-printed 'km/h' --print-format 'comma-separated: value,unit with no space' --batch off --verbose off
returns 7.5,km/h
